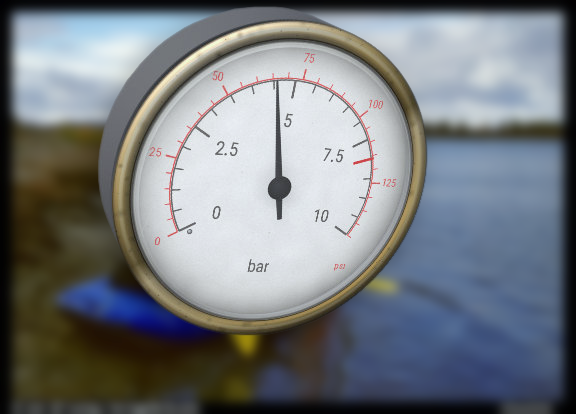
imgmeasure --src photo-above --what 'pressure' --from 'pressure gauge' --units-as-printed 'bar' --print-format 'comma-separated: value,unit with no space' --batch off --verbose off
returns 4.5,bar
